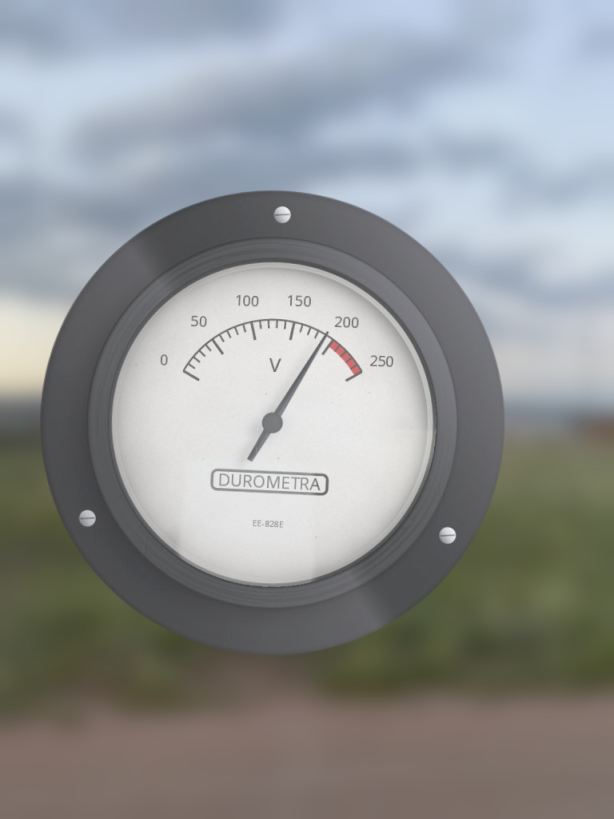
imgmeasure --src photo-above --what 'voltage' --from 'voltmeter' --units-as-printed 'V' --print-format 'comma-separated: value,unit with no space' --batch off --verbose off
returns 190,V
